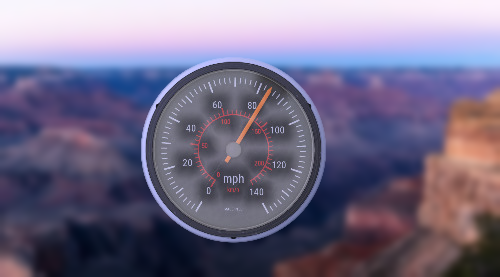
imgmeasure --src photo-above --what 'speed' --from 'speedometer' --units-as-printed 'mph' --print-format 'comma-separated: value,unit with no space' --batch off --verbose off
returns 84,mph
